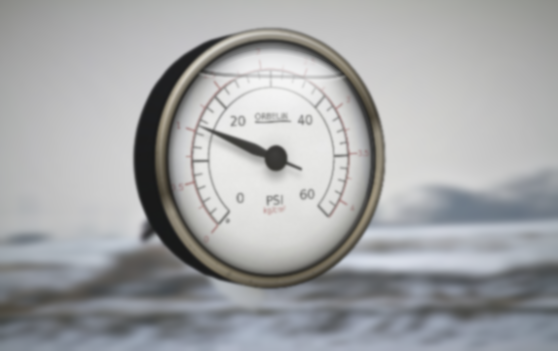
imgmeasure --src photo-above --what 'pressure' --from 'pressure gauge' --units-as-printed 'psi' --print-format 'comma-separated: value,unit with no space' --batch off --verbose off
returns 15,psi
